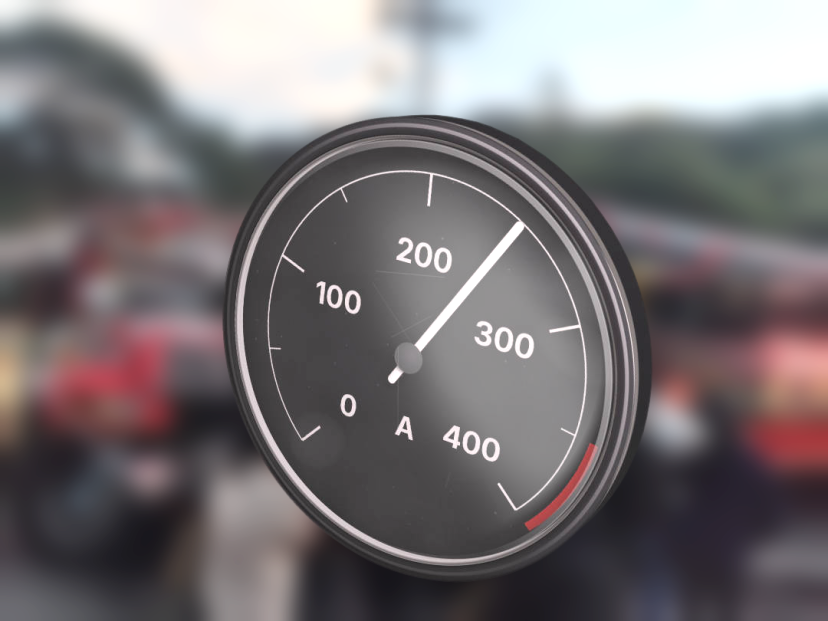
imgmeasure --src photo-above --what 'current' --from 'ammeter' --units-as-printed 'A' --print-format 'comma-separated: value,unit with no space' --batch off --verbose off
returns 250,A
